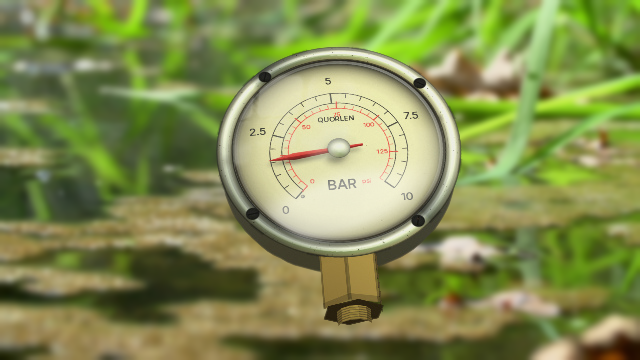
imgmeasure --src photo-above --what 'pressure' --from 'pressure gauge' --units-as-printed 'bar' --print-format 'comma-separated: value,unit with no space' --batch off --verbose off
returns 1.5,bar
